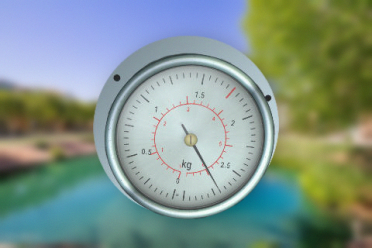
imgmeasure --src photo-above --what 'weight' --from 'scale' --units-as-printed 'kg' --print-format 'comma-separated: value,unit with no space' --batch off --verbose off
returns 2.7,kg
